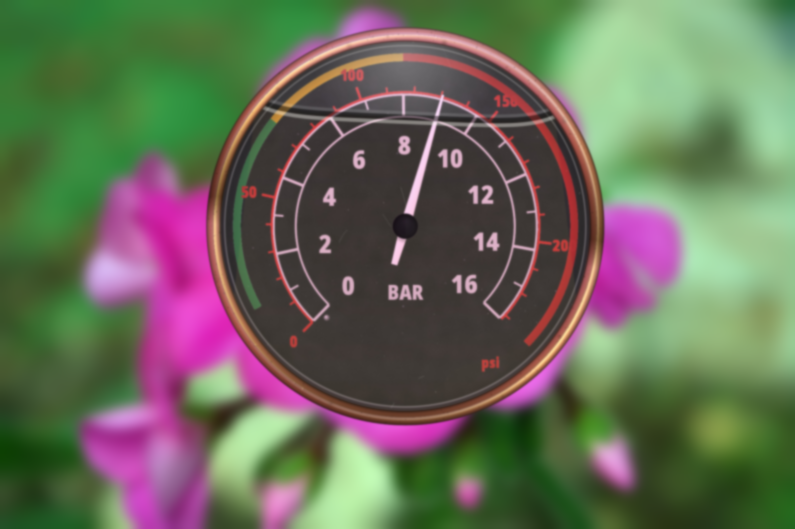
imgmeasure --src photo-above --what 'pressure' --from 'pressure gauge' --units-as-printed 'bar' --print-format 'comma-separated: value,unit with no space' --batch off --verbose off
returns 9,bar
